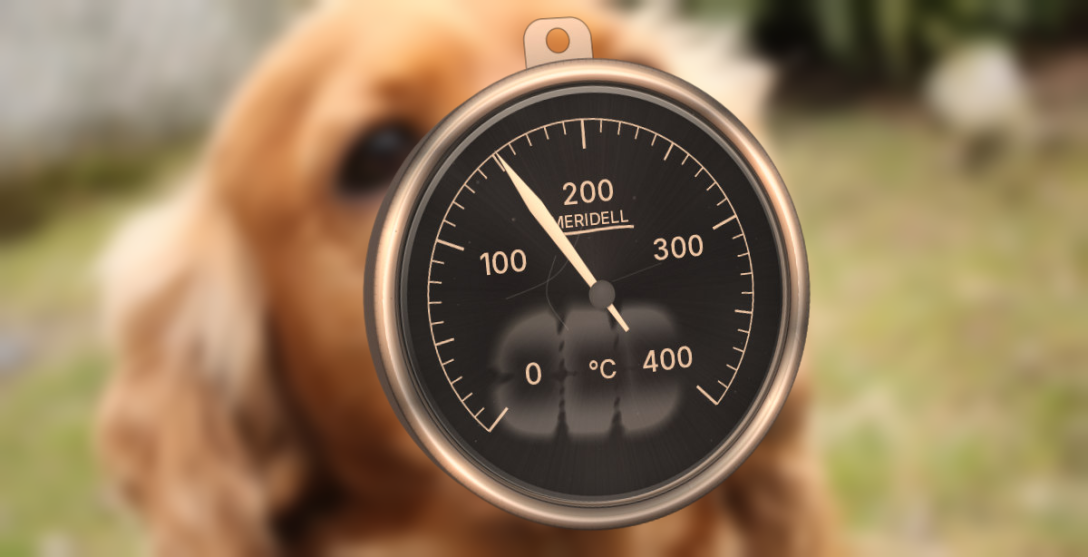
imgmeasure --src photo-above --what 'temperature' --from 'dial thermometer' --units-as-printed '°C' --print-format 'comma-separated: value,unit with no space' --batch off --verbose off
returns 150,°C
